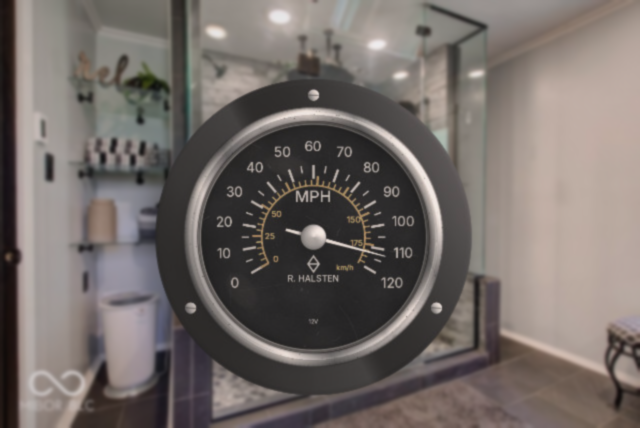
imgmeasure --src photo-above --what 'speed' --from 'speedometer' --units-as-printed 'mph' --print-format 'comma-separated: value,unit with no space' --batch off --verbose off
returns 112.5,mph
